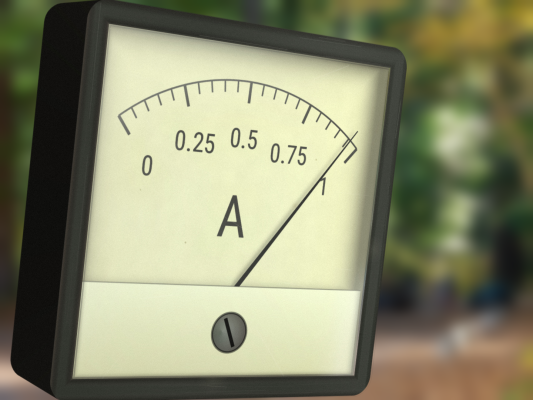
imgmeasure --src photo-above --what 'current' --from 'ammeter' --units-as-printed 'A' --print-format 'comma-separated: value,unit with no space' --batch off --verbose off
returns 0.95,A
